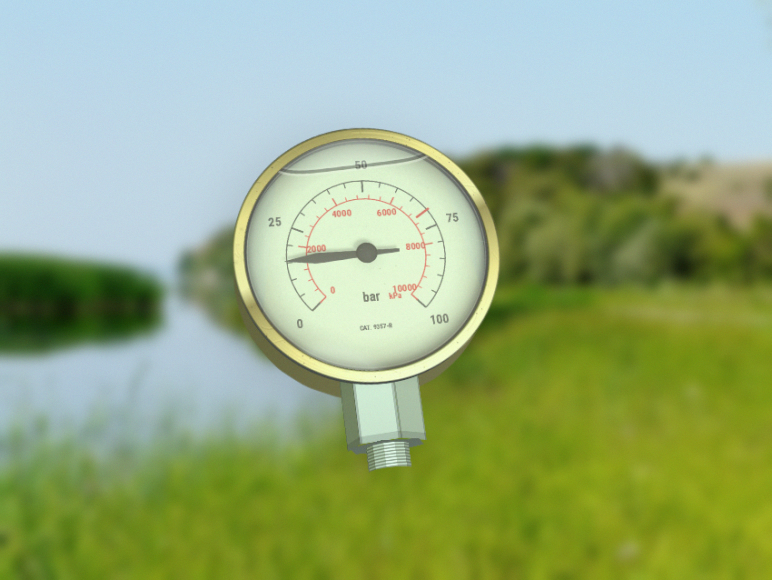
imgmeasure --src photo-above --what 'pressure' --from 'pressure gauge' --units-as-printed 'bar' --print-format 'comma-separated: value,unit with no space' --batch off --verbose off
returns 15,bar
